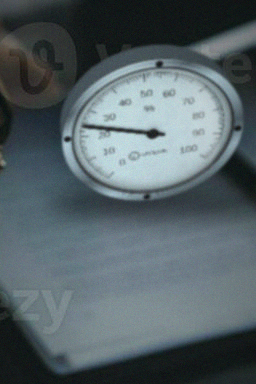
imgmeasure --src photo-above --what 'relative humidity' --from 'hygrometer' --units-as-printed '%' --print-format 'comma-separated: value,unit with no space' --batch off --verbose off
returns 25,%
